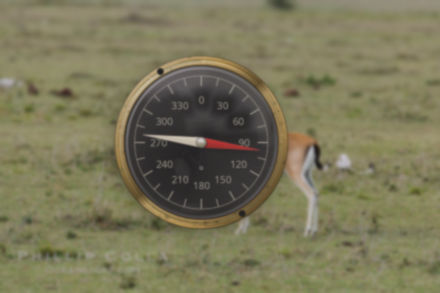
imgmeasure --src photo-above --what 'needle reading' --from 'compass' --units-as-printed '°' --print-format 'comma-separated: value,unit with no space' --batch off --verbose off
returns 97.5,°
